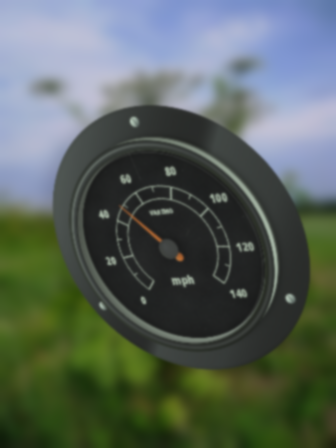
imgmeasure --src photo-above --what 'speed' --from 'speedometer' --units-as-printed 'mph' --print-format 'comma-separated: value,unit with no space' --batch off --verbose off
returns 50,mph
